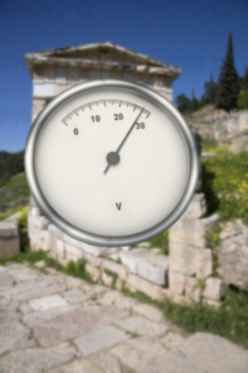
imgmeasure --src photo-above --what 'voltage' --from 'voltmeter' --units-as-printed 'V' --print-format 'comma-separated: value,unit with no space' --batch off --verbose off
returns 27.5,V
